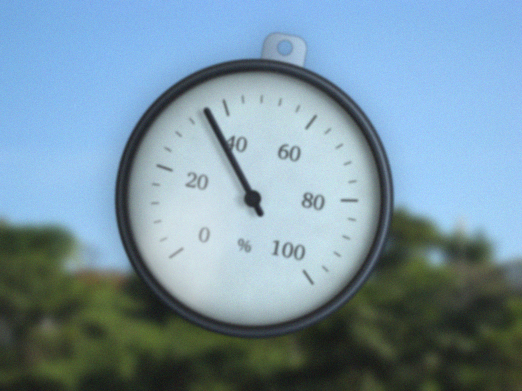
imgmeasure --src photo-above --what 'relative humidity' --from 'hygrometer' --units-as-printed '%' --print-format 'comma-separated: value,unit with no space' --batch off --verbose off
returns 36,%
